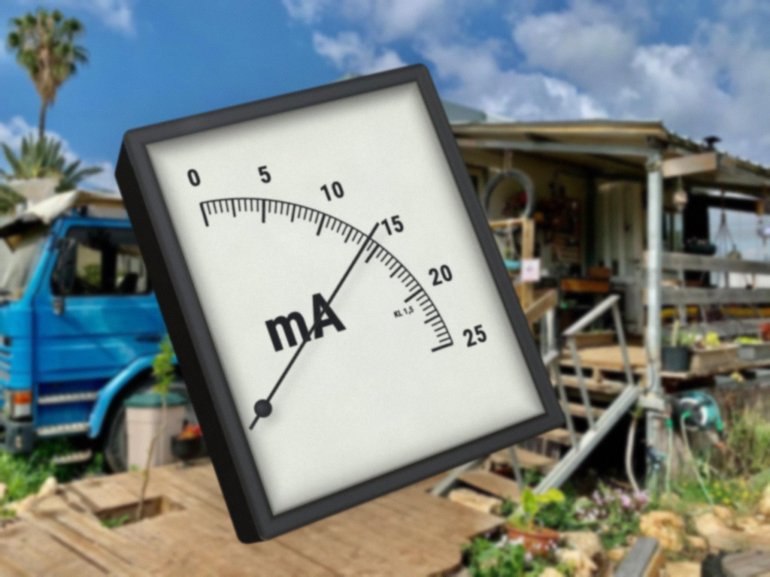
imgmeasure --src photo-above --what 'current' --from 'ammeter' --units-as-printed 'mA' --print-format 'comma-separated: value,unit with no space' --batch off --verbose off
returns 14,mA
